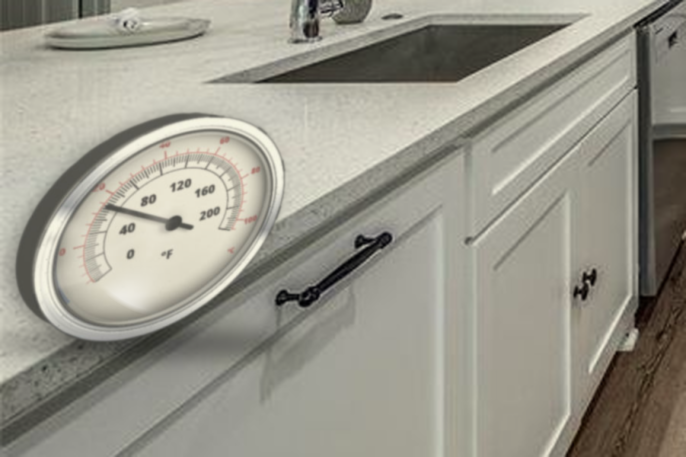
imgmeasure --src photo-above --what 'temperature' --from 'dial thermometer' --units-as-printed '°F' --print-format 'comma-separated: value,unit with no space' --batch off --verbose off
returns 60,°F
